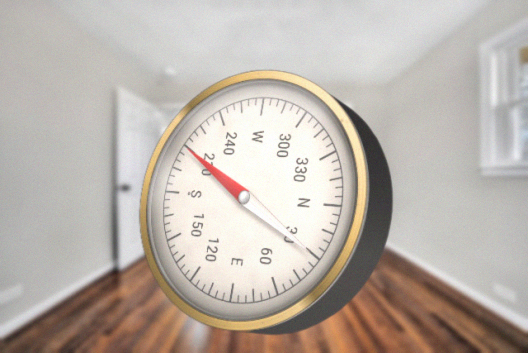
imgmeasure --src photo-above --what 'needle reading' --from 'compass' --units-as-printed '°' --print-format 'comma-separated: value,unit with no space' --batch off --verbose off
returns 210,°
